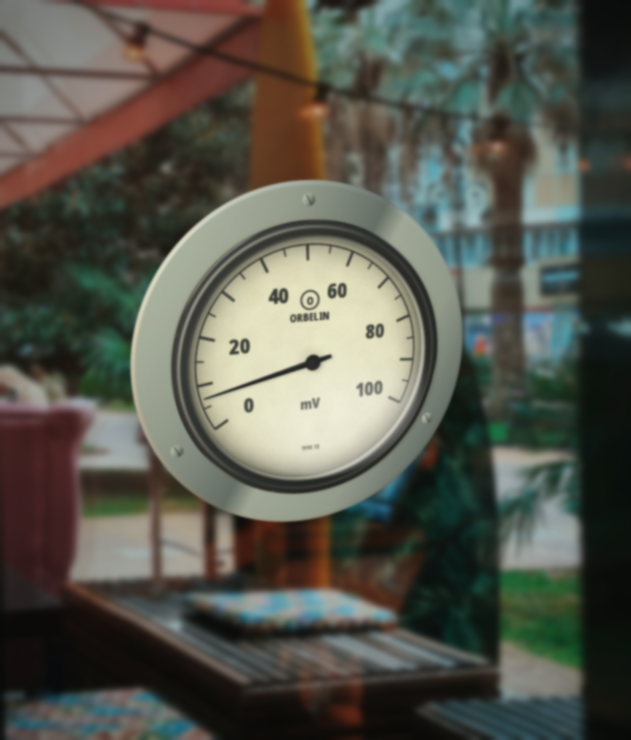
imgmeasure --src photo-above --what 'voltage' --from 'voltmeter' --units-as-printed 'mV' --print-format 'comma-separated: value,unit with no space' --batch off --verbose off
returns 7.5,mV
